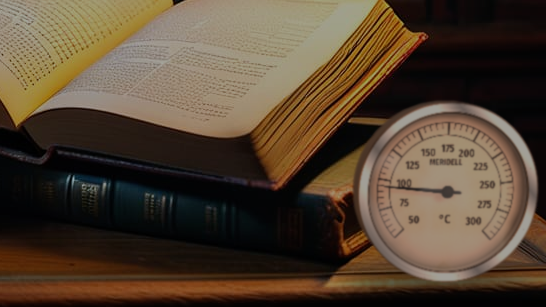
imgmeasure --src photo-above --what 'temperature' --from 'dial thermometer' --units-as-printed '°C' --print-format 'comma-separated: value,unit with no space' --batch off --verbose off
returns 95,°C
